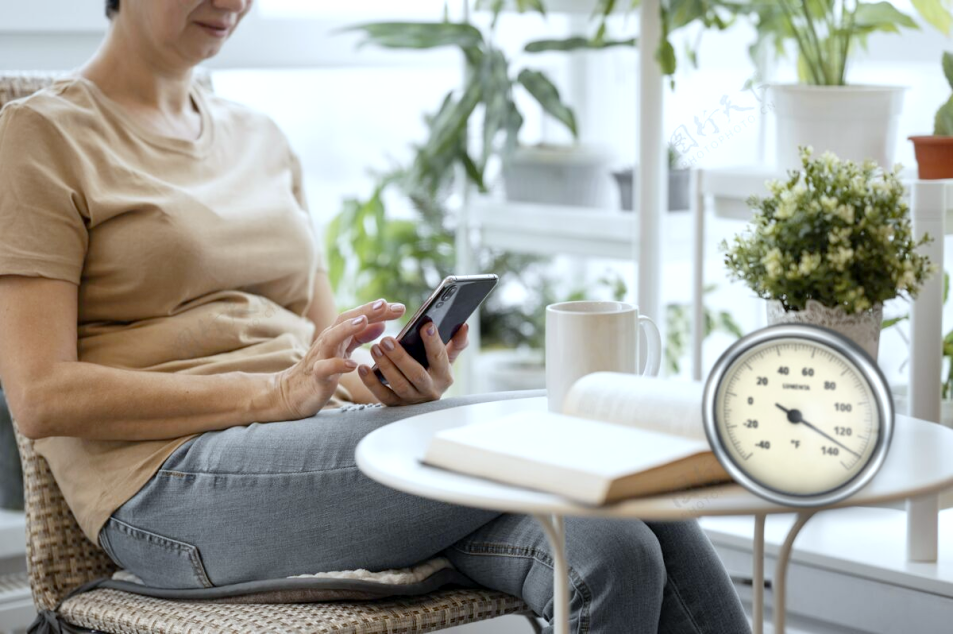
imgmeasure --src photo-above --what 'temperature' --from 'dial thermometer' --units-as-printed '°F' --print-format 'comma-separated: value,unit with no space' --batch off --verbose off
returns 130,°F
